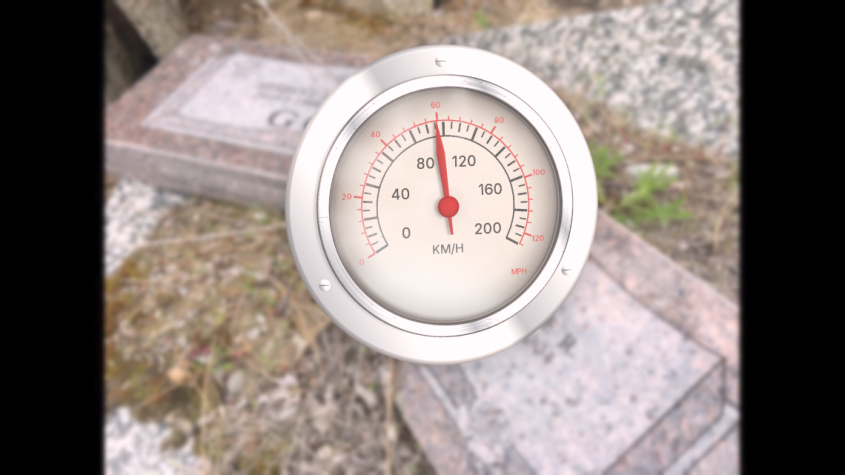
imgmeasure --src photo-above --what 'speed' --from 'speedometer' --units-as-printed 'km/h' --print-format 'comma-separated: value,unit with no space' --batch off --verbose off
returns 95,km/h
